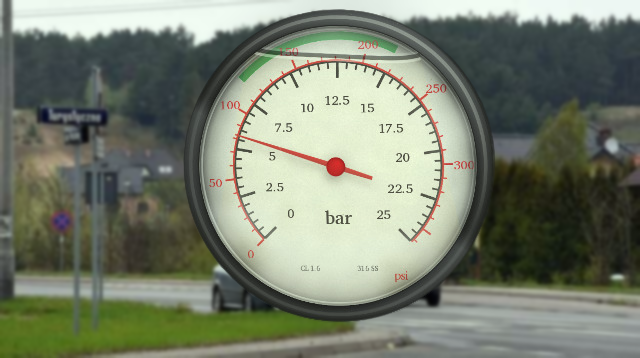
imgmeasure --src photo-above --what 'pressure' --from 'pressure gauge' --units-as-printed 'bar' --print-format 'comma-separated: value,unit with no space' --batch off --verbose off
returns 5.75,bar
